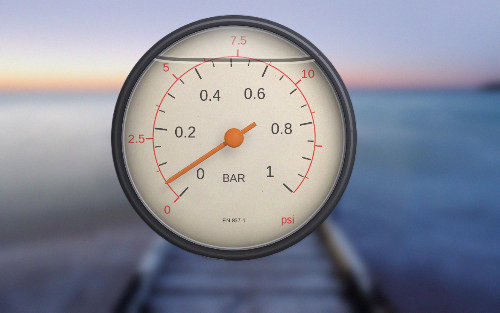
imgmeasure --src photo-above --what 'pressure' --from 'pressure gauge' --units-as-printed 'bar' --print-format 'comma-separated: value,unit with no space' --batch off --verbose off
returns 0.05,bar
